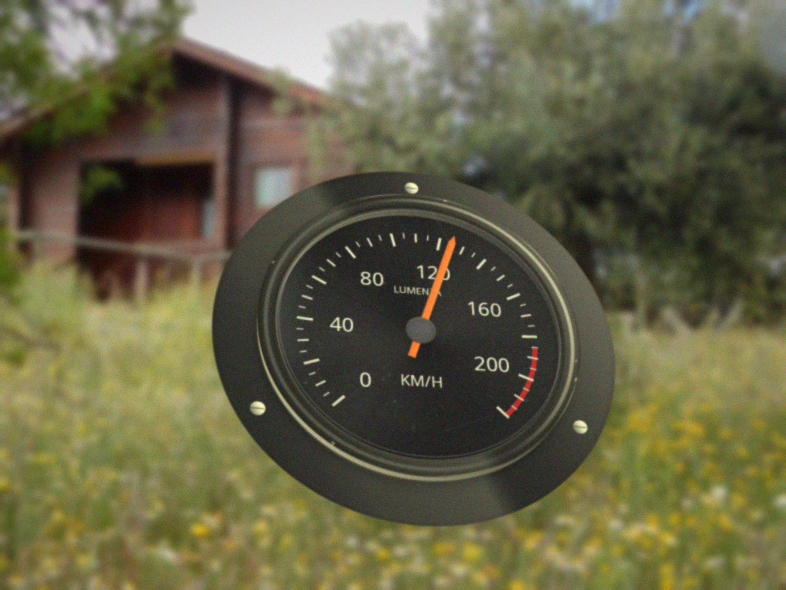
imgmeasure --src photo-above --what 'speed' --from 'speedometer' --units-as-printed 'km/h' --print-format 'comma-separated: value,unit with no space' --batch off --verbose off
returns 125,km/h
